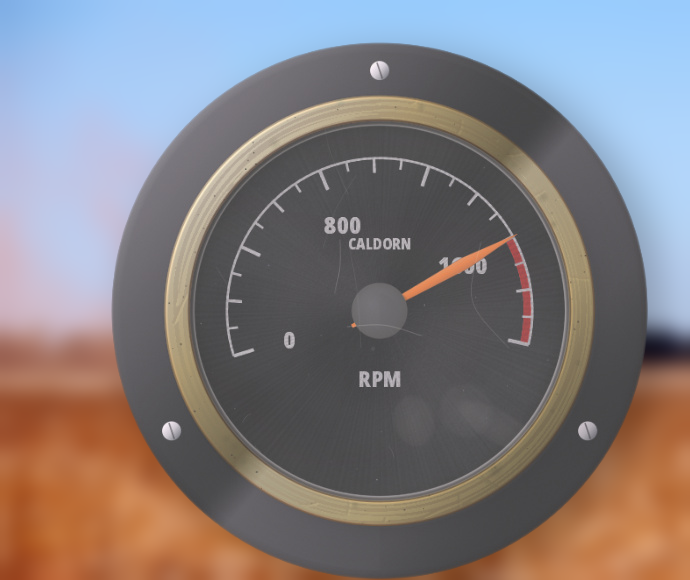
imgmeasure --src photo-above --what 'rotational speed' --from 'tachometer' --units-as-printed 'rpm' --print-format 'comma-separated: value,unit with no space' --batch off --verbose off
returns 1600,rpm
